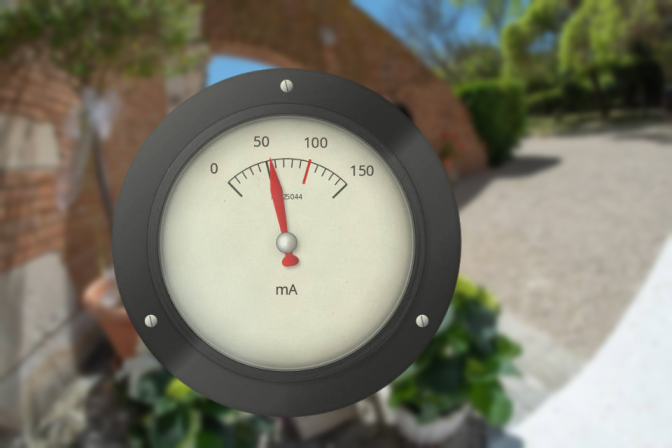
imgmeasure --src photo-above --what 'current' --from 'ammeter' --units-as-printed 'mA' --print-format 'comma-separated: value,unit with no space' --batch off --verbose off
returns 55,mA
